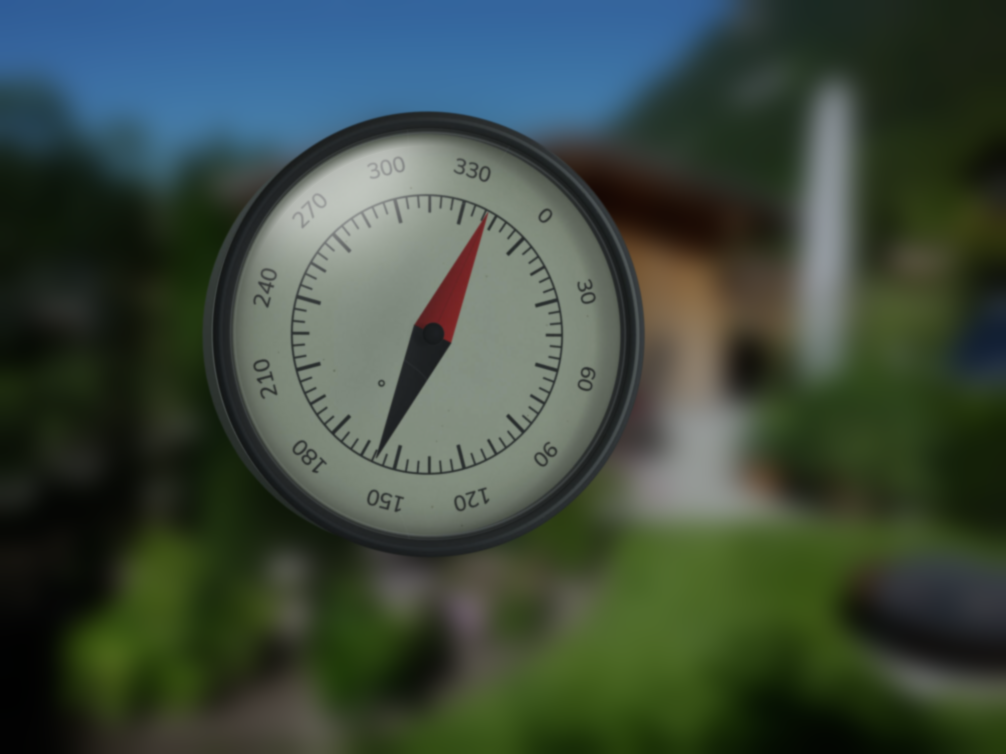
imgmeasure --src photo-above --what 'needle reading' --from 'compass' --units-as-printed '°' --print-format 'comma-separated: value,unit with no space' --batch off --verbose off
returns 340,°
